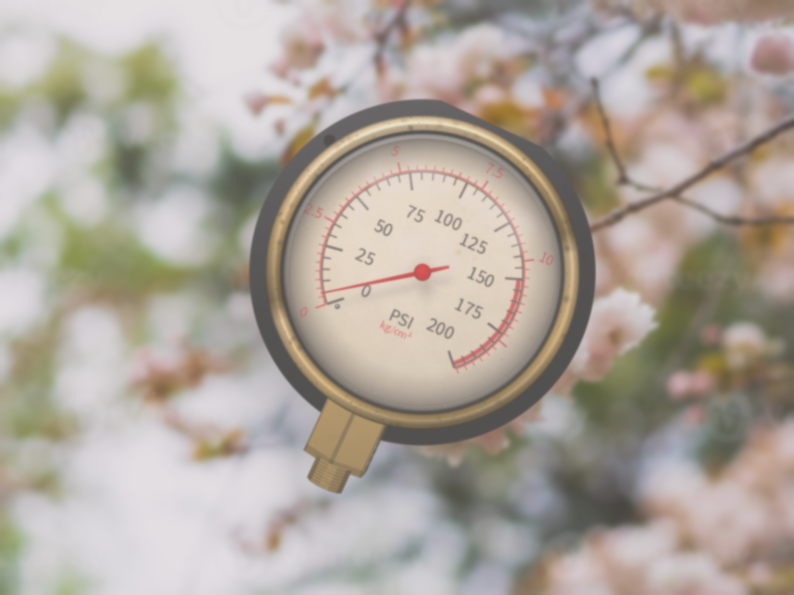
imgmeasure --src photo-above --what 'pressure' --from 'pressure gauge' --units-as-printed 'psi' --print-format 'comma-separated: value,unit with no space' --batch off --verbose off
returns 5,psi
